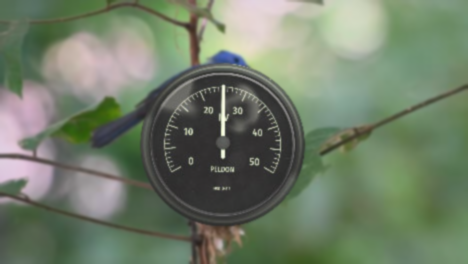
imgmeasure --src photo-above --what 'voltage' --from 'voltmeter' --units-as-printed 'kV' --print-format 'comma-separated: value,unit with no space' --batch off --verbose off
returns 25,kV
